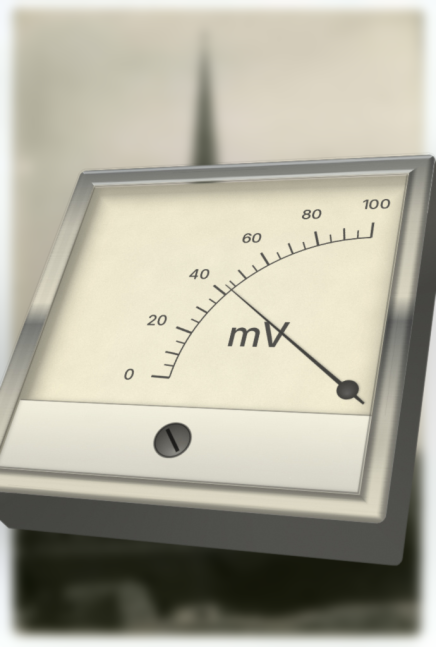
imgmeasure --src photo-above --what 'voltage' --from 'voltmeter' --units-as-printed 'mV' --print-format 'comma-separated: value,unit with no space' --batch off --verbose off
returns 42.5,mV
